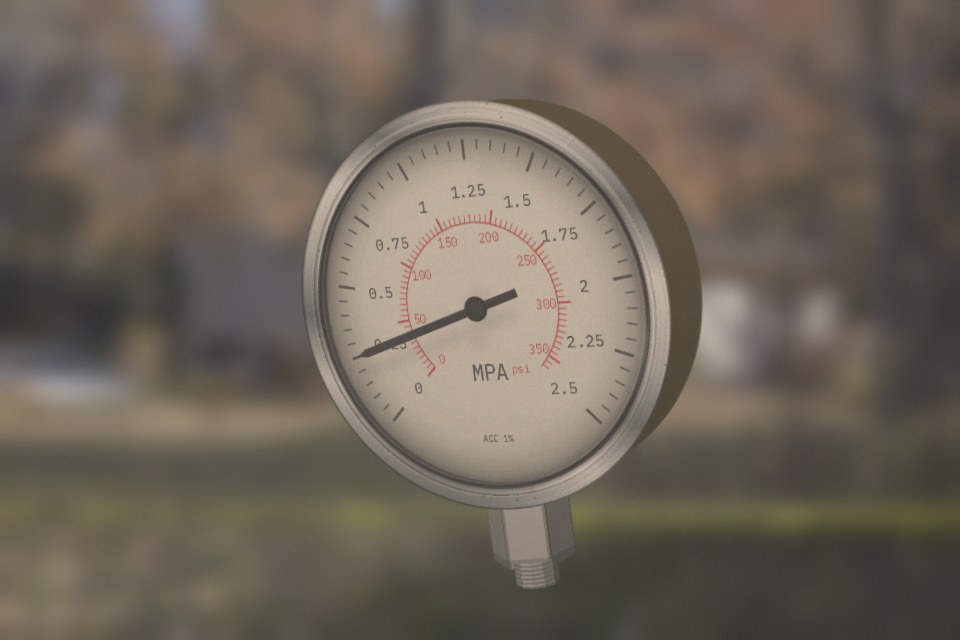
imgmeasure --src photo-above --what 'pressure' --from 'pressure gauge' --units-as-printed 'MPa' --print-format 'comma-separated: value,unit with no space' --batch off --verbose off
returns 0.25,MPa
